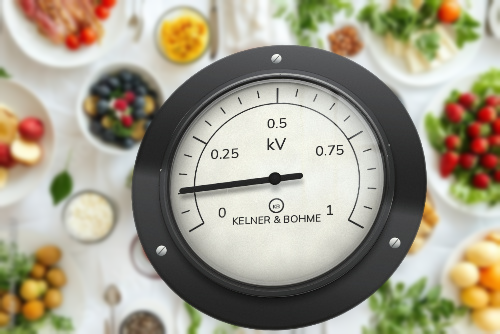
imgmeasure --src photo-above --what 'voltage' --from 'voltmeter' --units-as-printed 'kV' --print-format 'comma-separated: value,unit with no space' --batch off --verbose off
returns 0.1,kV
